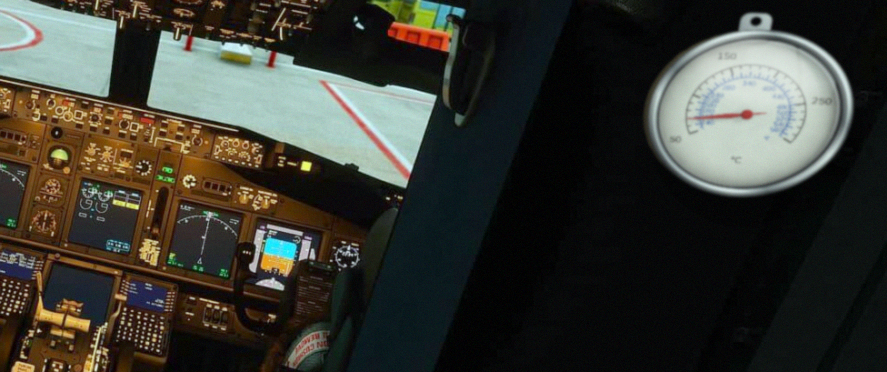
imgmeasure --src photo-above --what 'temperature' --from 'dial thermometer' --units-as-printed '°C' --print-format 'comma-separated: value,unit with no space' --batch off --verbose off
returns 70,°C
